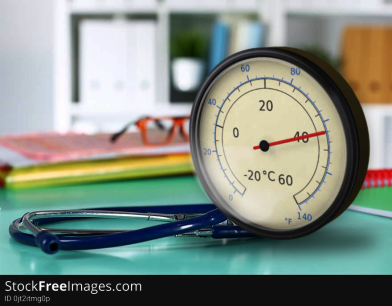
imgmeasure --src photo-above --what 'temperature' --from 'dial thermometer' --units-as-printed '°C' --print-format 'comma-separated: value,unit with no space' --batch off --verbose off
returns 40,°C
